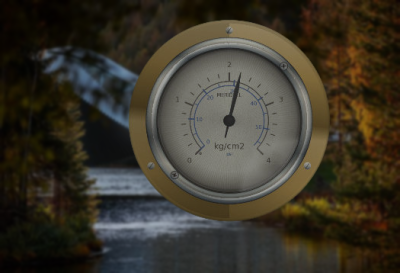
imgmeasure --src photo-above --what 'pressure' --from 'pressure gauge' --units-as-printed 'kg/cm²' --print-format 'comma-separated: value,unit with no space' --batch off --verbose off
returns 2.2,kg/cm²
